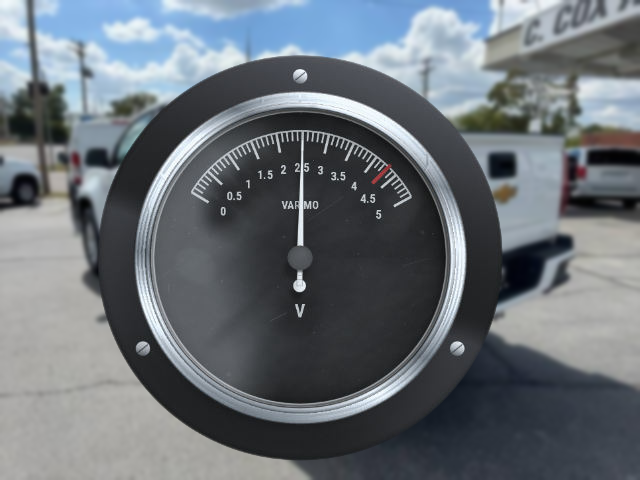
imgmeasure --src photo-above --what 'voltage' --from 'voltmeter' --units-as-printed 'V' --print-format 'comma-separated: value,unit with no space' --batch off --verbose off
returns 2.5,V
